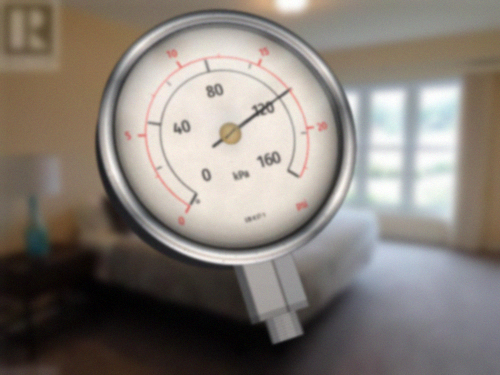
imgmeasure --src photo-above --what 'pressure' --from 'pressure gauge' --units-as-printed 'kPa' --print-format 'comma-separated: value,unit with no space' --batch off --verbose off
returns 120,kPa
